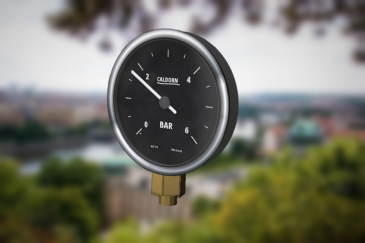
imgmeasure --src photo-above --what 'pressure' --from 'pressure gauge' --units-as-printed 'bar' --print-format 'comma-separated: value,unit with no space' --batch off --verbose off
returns 1.75,bar
